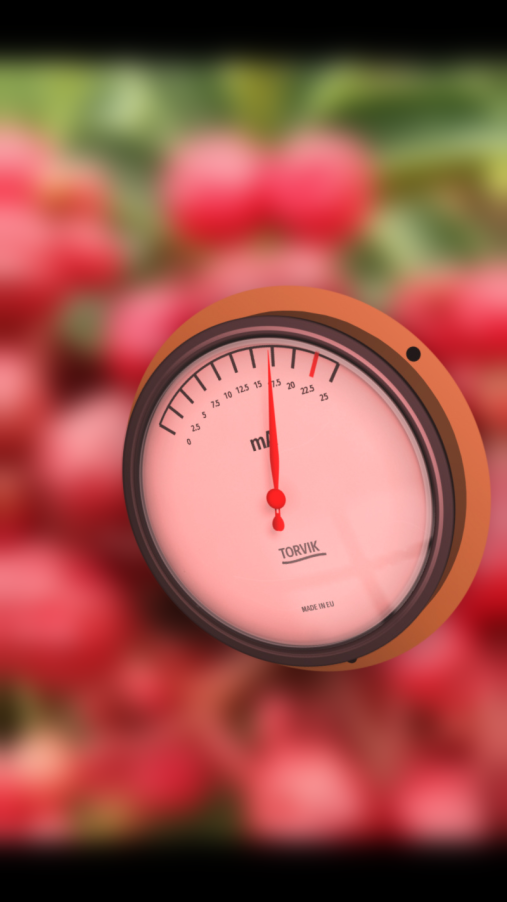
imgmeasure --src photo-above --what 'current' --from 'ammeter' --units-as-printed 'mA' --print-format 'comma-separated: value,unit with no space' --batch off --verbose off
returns 17.5,mA
